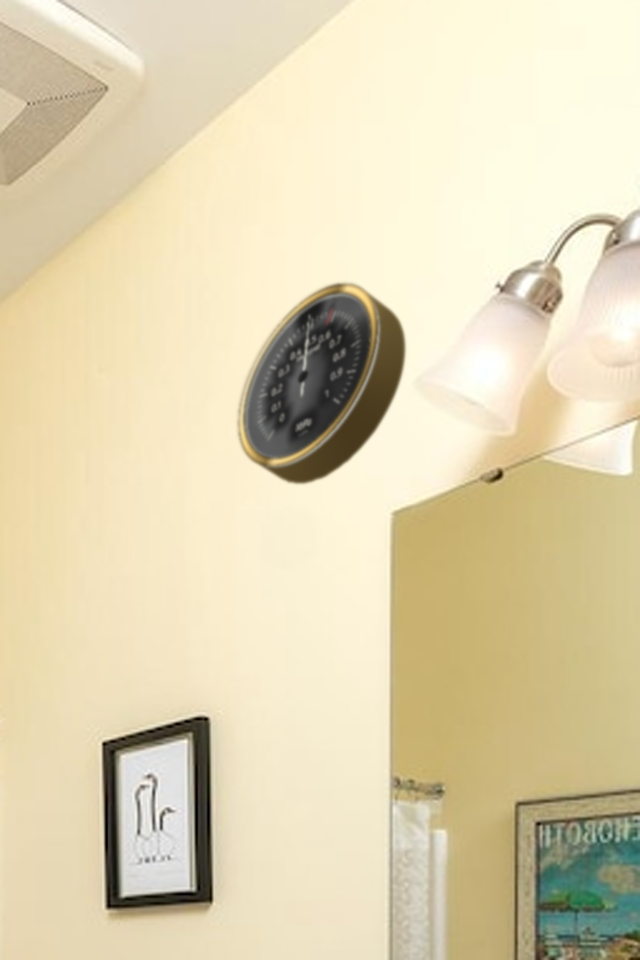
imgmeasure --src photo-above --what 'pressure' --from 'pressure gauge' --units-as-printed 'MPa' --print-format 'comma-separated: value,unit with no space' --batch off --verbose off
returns 0.5,MPa
